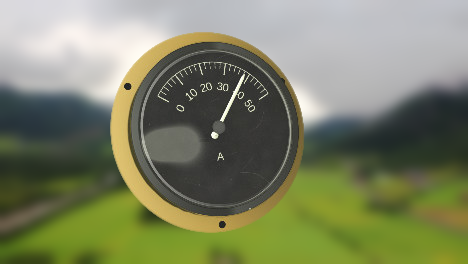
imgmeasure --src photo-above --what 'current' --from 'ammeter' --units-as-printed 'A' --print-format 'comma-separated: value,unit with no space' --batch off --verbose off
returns 38,A
